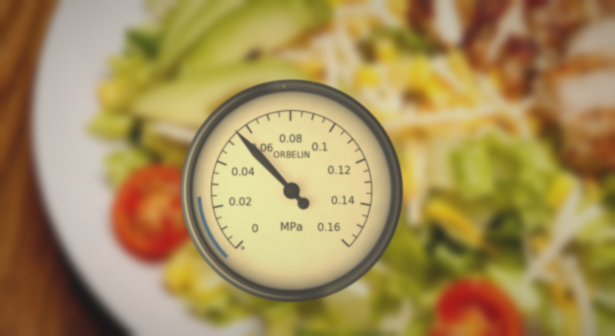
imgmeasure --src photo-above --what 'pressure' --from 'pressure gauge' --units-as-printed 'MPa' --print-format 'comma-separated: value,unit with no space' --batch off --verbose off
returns 0.055,MPa
